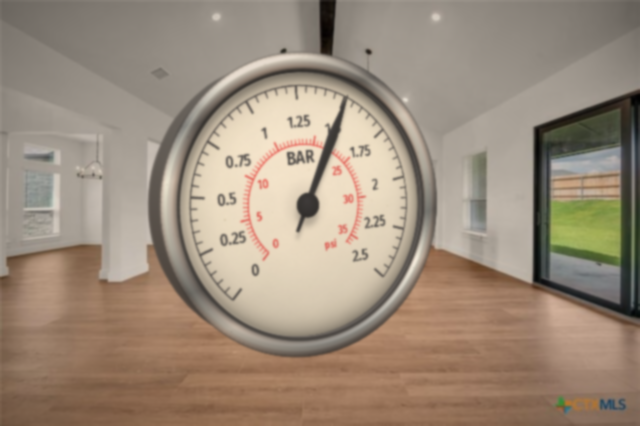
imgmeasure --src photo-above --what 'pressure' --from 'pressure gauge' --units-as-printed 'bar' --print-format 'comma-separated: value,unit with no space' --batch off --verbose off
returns 1.5,bar
